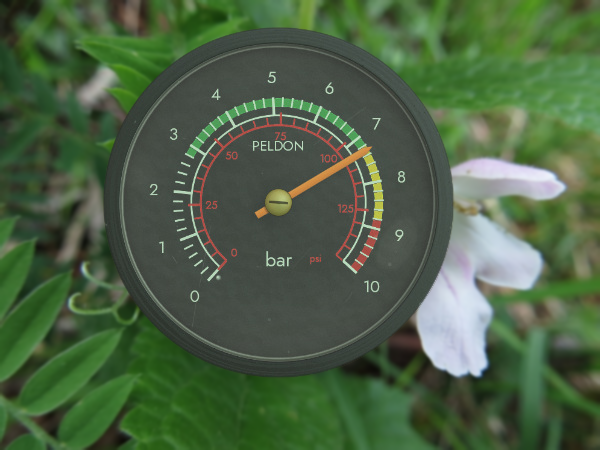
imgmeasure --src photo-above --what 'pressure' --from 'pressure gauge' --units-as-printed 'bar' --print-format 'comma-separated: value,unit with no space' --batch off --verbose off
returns 7.3,bar
